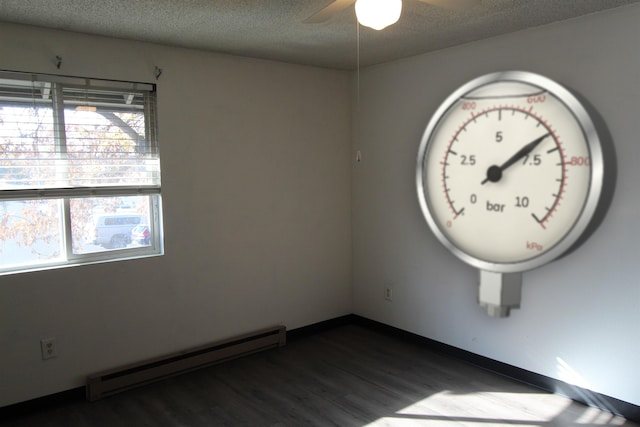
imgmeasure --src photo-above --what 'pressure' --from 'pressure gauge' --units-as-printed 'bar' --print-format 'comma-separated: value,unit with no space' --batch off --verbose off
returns 7,bar
